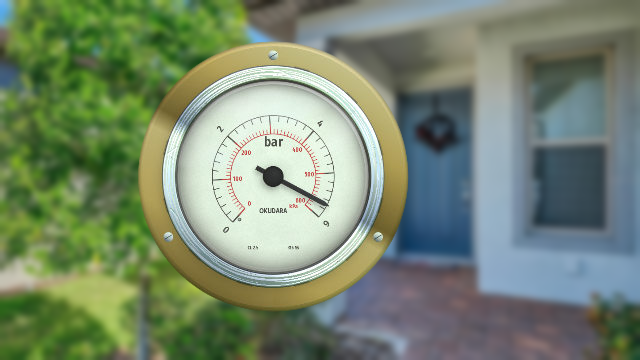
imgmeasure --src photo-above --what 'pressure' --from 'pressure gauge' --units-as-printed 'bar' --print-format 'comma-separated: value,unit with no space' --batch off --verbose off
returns 5.7,bar
